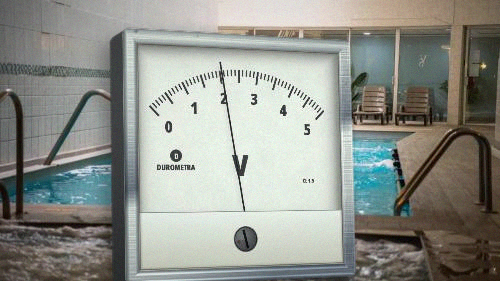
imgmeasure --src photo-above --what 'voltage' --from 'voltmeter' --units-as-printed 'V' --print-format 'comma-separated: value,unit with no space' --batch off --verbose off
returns 2,V
